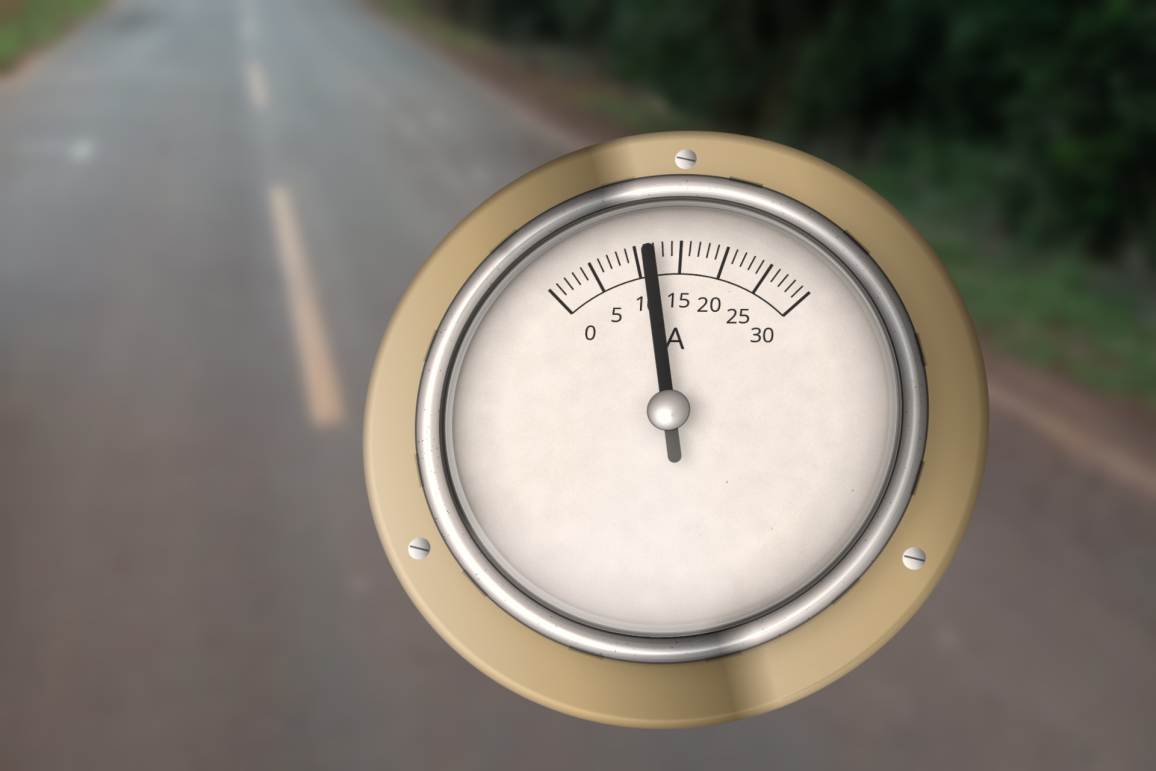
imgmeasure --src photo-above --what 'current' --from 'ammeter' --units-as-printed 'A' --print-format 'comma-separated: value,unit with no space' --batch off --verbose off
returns 11.5,A
